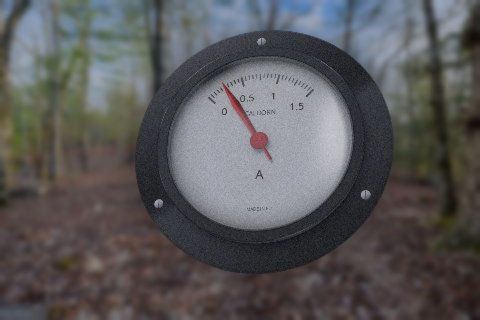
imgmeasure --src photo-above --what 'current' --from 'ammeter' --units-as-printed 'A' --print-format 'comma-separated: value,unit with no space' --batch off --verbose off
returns 0.25,A
